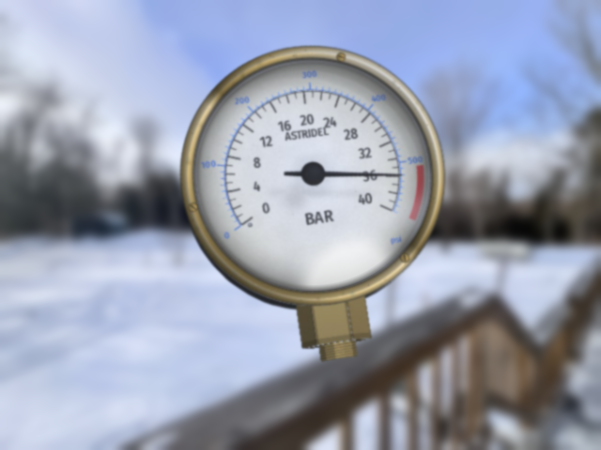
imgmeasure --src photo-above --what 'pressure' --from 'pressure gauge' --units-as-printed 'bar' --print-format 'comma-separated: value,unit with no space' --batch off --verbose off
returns 36,bar
